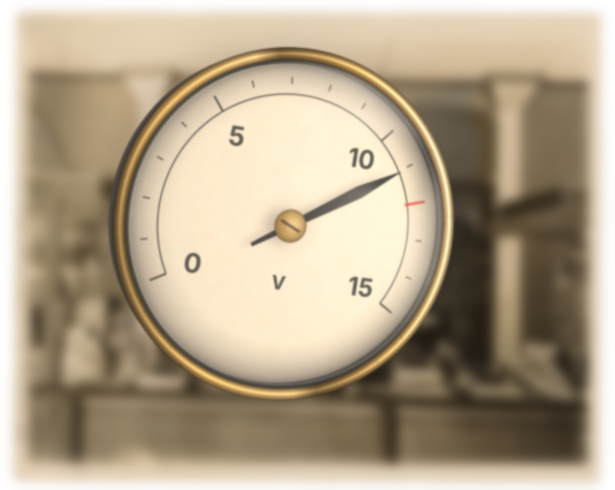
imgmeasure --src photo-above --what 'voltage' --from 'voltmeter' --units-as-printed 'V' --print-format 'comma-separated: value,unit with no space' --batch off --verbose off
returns 11,V
